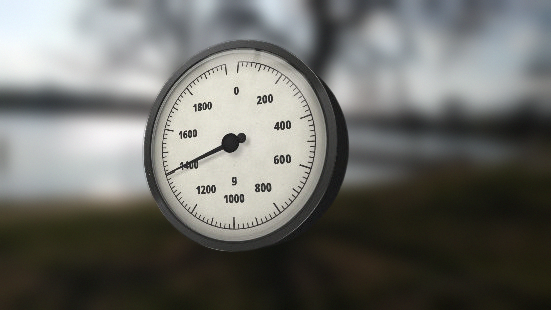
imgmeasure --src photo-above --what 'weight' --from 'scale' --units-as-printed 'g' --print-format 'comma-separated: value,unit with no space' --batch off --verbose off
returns 1400,g
